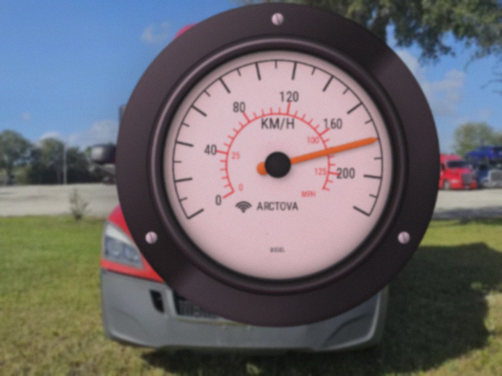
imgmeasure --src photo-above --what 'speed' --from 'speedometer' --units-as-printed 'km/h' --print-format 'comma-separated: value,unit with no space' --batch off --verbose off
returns 180,km/h
